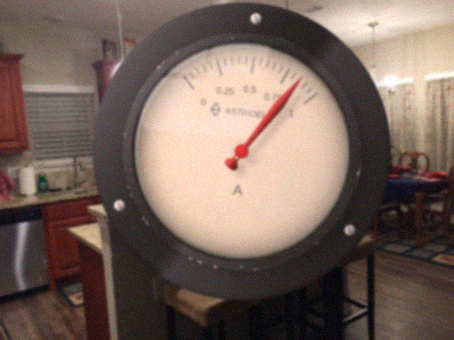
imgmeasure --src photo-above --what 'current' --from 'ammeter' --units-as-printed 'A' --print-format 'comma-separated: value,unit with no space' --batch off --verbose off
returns 0.85,A
